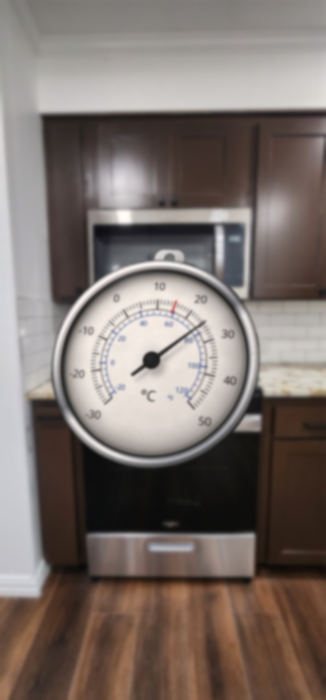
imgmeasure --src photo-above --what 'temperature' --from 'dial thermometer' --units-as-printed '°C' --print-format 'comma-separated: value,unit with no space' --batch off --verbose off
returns 25,°C
